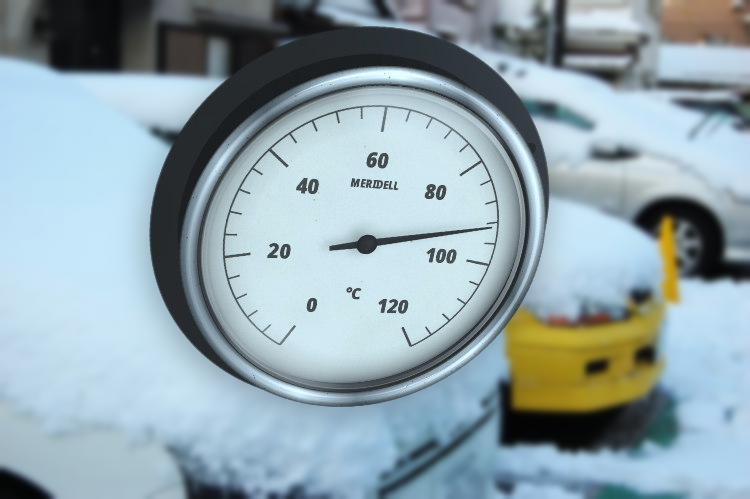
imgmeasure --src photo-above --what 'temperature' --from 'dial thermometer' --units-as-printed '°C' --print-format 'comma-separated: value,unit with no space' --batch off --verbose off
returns 92,°C
